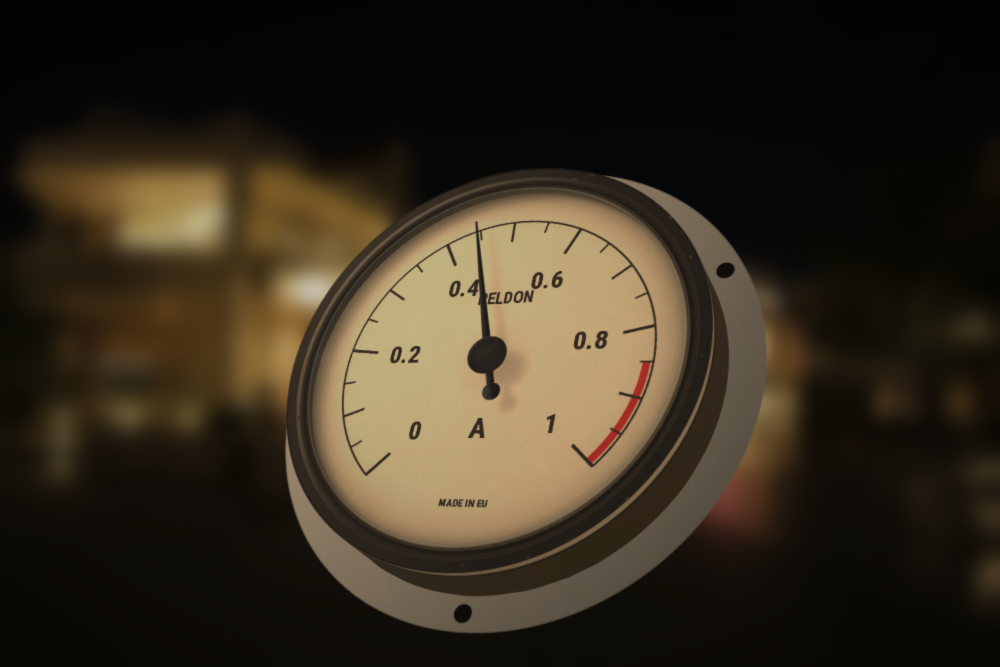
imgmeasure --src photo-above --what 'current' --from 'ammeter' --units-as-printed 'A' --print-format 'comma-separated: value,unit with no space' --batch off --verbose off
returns 0.45,A
